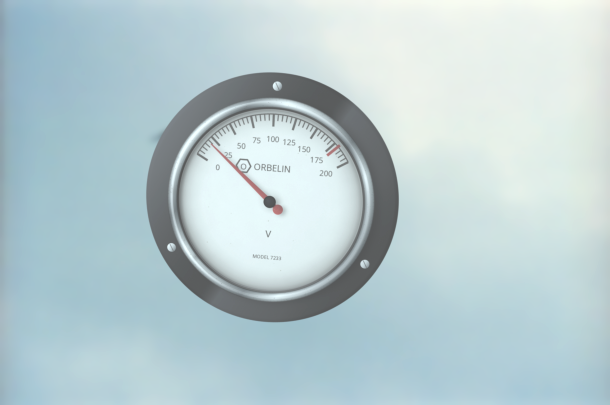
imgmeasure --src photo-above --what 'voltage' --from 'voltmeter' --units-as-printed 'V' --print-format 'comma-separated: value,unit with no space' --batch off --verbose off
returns 20,V
